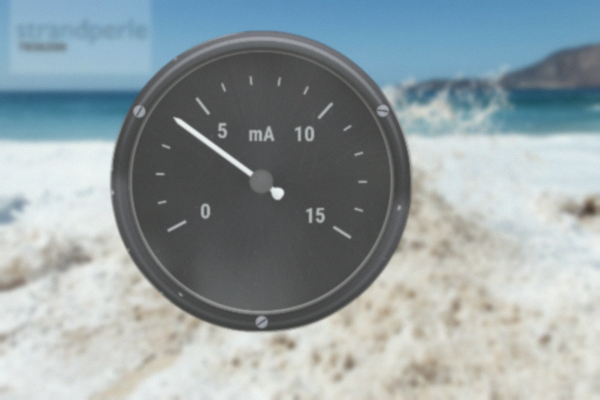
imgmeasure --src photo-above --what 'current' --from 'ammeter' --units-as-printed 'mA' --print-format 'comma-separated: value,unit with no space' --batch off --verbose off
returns 4,mA
